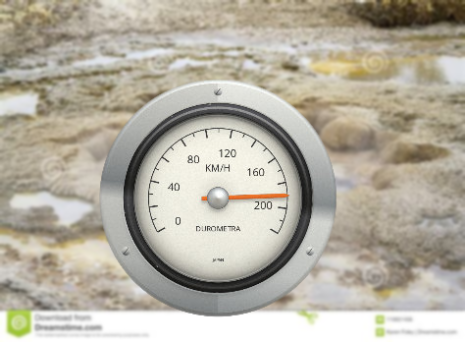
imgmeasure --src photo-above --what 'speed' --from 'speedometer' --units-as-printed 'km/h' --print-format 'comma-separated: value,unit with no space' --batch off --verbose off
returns 190,km/h
